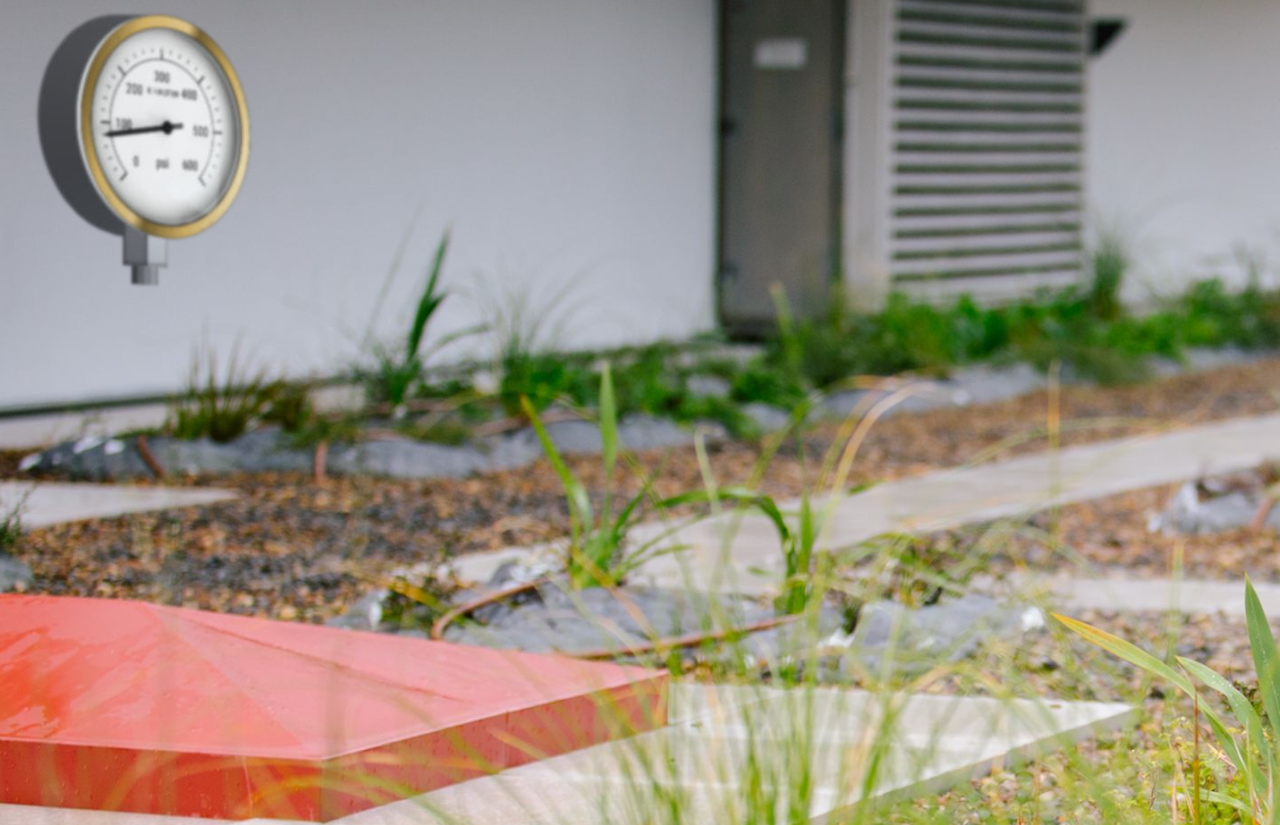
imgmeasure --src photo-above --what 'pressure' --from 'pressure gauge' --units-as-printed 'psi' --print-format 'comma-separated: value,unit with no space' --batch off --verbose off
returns 80,psi
